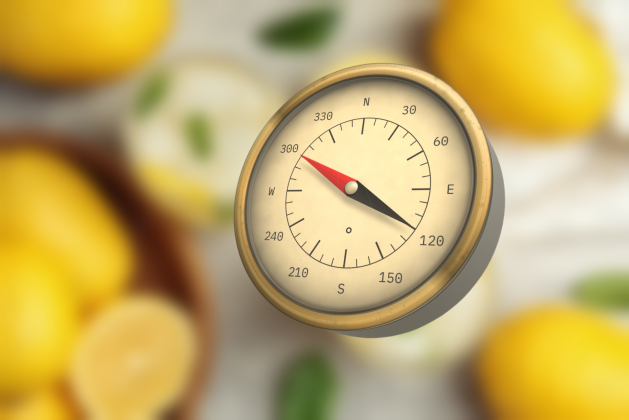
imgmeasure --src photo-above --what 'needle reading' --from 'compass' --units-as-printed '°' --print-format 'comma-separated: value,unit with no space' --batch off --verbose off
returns 300,°
